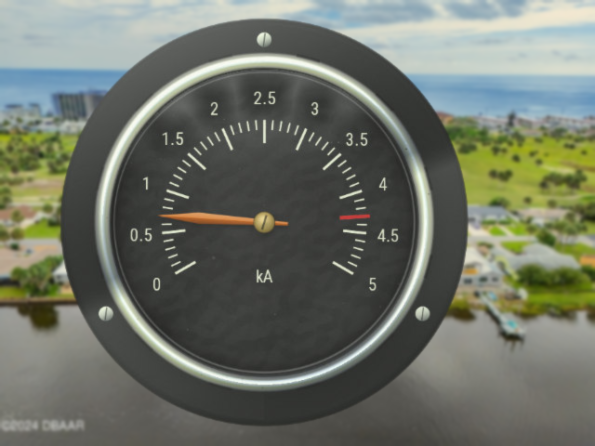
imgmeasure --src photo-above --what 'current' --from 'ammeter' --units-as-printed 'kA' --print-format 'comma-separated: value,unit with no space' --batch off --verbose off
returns 0.7,kA
